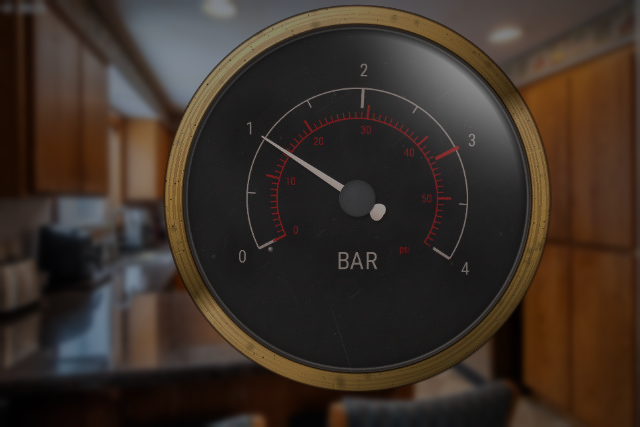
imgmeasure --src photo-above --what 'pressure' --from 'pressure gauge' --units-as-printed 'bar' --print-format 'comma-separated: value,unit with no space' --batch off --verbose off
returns 1,bar
